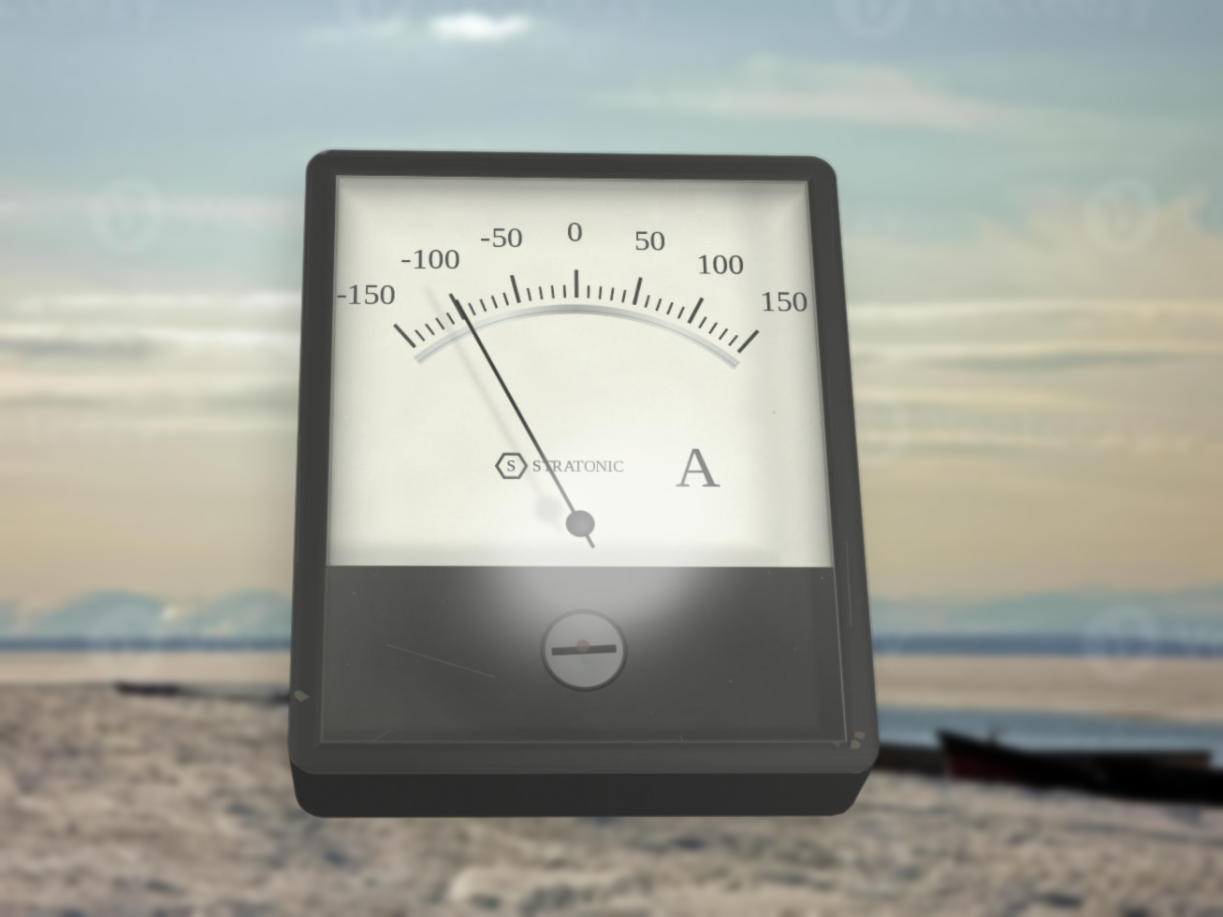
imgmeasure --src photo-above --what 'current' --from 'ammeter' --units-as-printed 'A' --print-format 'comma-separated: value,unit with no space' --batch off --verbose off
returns -100,A
